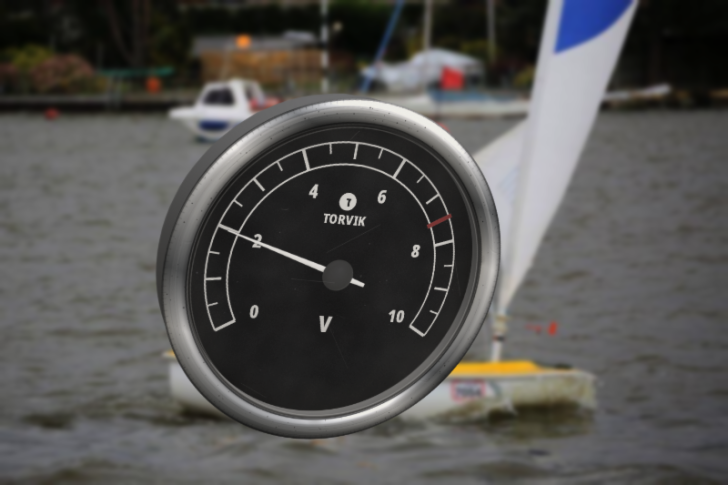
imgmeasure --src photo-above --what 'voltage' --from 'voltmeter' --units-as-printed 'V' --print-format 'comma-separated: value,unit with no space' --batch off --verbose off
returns 2,V
